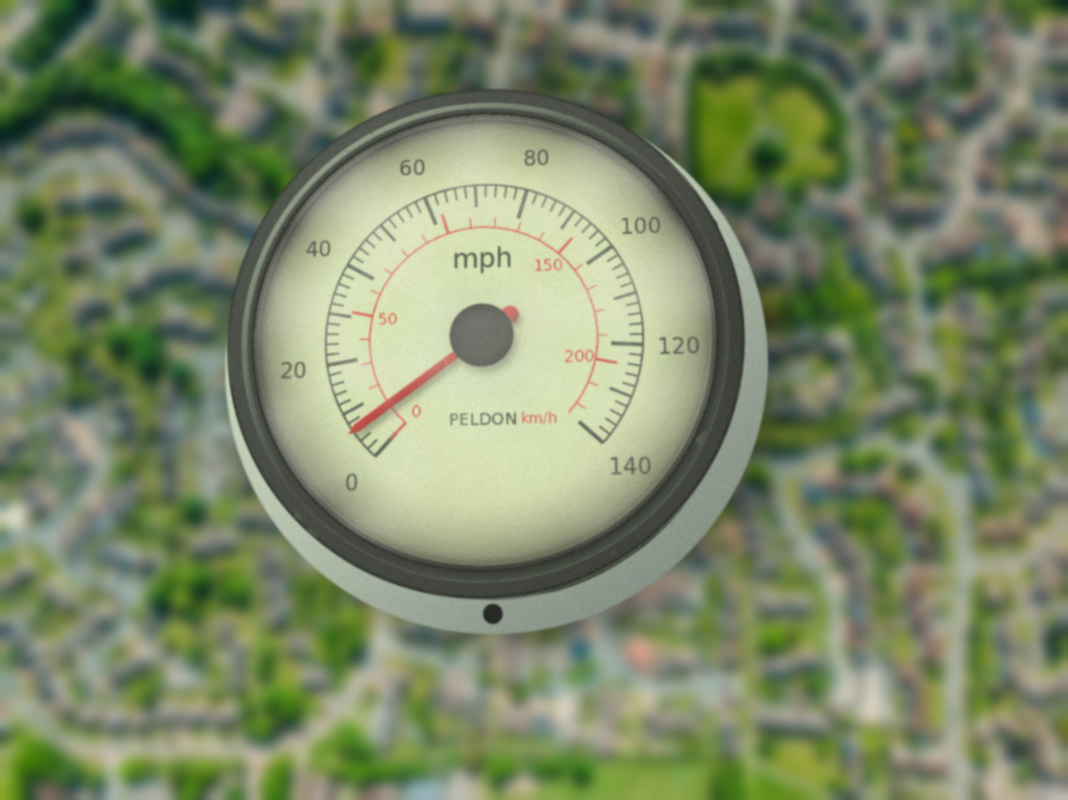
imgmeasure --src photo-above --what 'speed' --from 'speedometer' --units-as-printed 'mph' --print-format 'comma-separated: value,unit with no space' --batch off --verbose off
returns 6,mph
